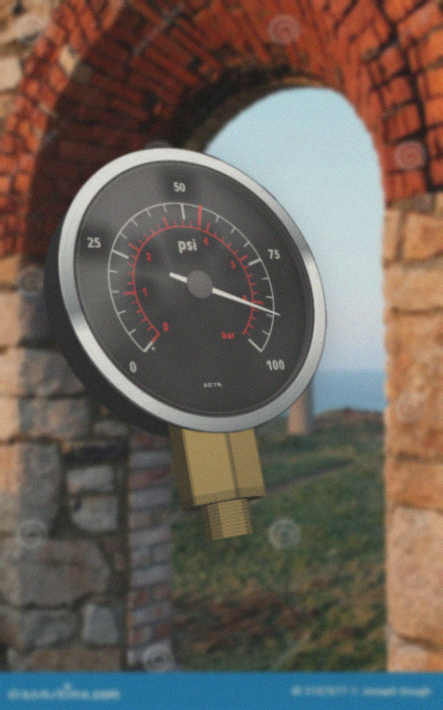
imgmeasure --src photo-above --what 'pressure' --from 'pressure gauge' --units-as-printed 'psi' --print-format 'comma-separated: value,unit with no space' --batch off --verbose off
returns 90,psi
